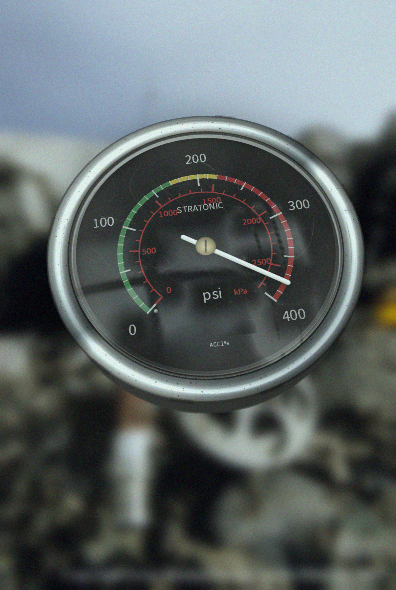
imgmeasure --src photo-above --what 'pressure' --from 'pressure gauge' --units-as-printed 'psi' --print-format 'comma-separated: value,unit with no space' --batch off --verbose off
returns 380,psi
